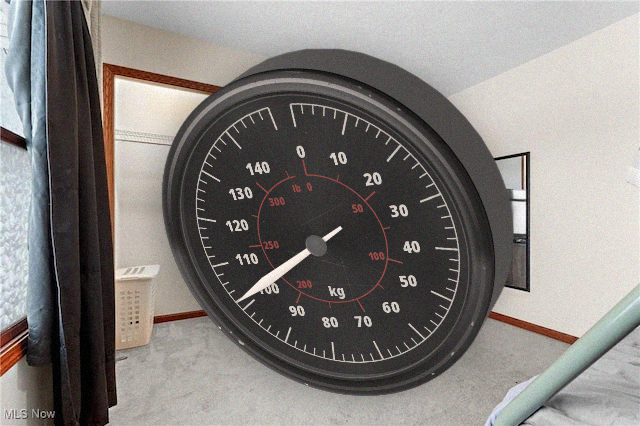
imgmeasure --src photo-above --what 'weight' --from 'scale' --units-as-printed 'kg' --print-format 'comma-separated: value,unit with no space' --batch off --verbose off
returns 102,kg
